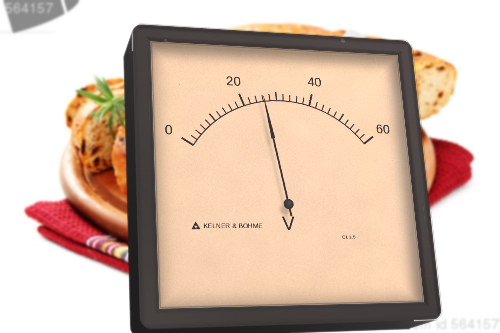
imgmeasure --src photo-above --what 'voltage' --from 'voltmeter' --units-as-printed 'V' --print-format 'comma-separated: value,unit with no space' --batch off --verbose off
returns 26,V
